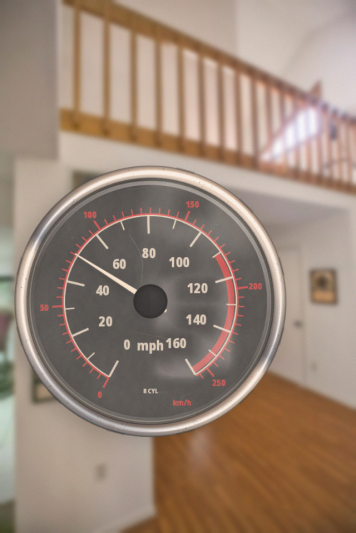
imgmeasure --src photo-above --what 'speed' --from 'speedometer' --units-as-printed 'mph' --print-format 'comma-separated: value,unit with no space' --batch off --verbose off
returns 50,mph
